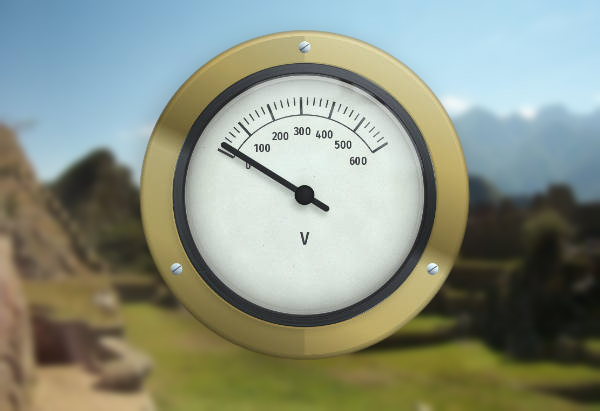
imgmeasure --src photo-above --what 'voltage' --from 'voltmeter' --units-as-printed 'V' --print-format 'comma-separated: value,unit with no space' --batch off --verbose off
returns 20,V
